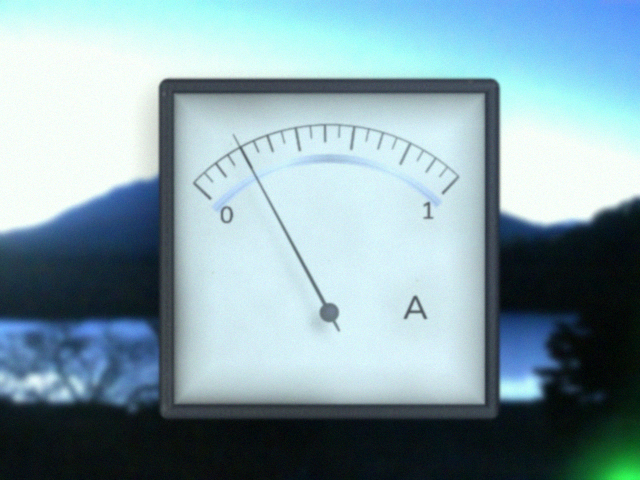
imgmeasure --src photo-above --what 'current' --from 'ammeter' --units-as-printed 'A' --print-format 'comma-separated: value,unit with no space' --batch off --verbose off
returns 0.2,A
